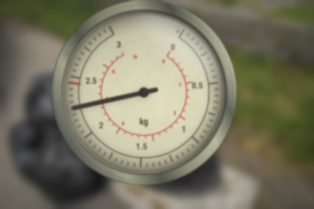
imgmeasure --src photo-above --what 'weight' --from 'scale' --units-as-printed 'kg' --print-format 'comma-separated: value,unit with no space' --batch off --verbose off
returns 2.25,kg
